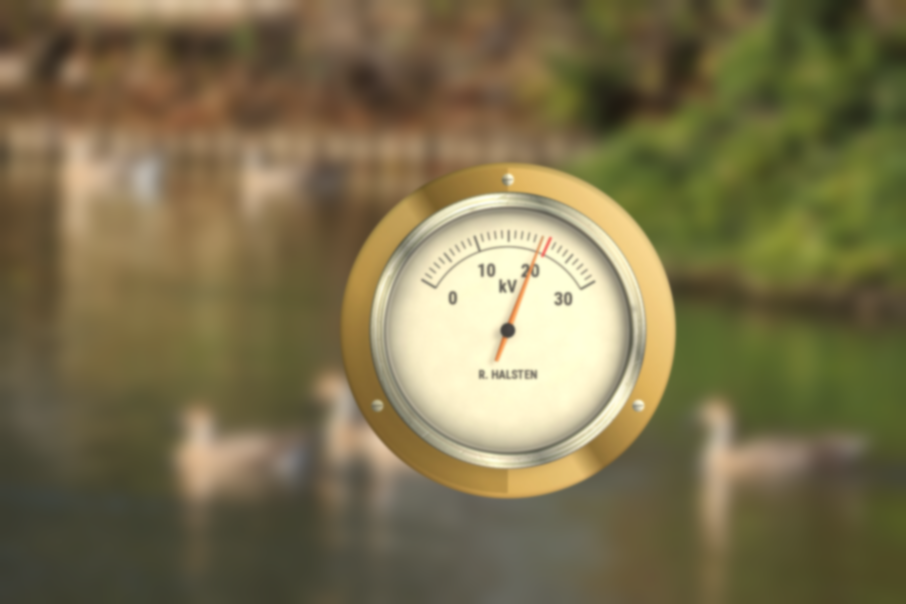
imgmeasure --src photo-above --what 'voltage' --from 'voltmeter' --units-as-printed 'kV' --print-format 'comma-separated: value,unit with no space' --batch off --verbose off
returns 20,kV
